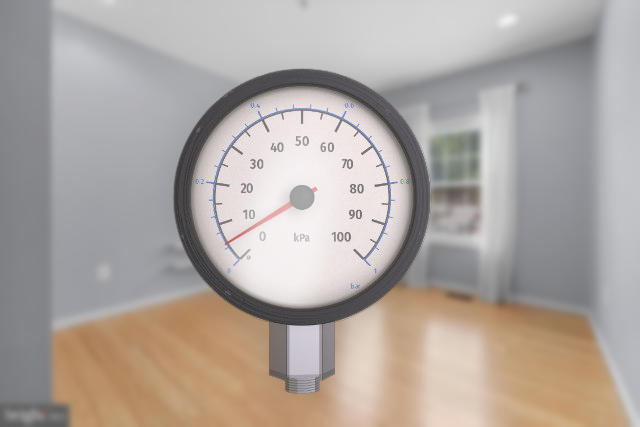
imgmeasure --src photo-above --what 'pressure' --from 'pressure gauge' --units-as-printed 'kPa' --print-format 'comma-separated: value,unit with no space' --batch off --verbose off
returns 5,kPa
